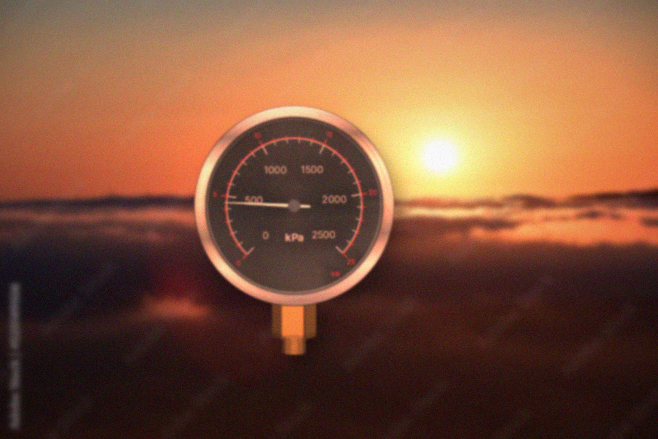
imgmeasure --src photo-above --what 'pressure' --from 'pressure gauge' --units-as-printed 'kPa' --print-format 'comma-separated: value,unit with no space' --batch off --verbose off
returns 450,kPa
